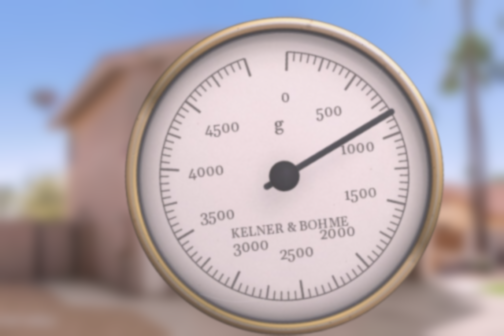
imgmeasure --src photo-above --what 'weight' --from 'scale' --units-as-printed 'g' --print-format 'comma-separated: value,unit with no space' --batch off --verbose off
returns 850,g
